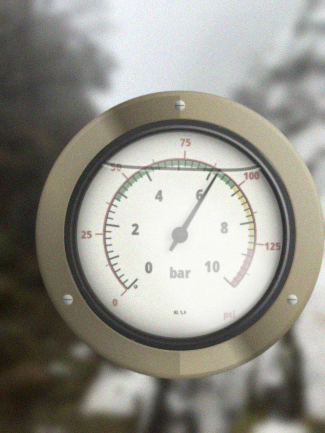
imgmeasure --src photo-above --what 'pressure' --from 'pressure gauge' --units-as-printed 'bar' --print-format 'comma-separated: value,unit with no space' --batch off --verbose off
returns 6.2,bar
